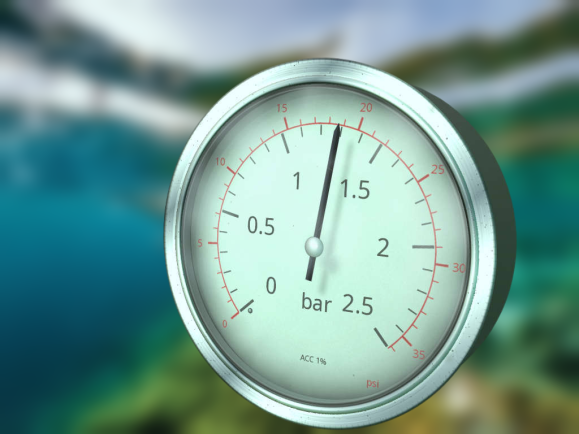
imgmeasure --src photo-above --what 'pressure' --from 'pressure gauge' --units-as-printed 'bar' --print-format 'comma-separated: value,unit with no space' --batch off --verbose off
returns 1.3,bar
